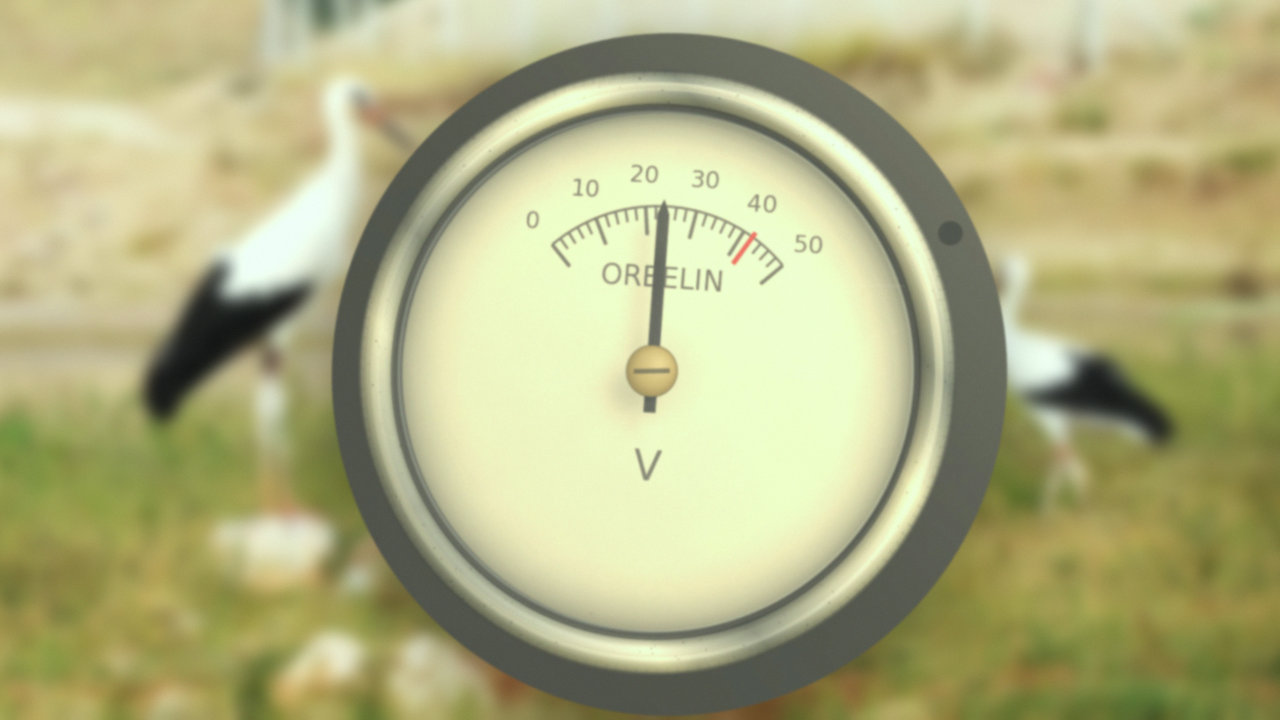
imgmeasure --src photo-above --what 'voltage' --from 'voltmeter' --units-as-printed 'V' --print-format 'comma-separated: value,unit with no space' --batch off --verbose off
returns 24,V
